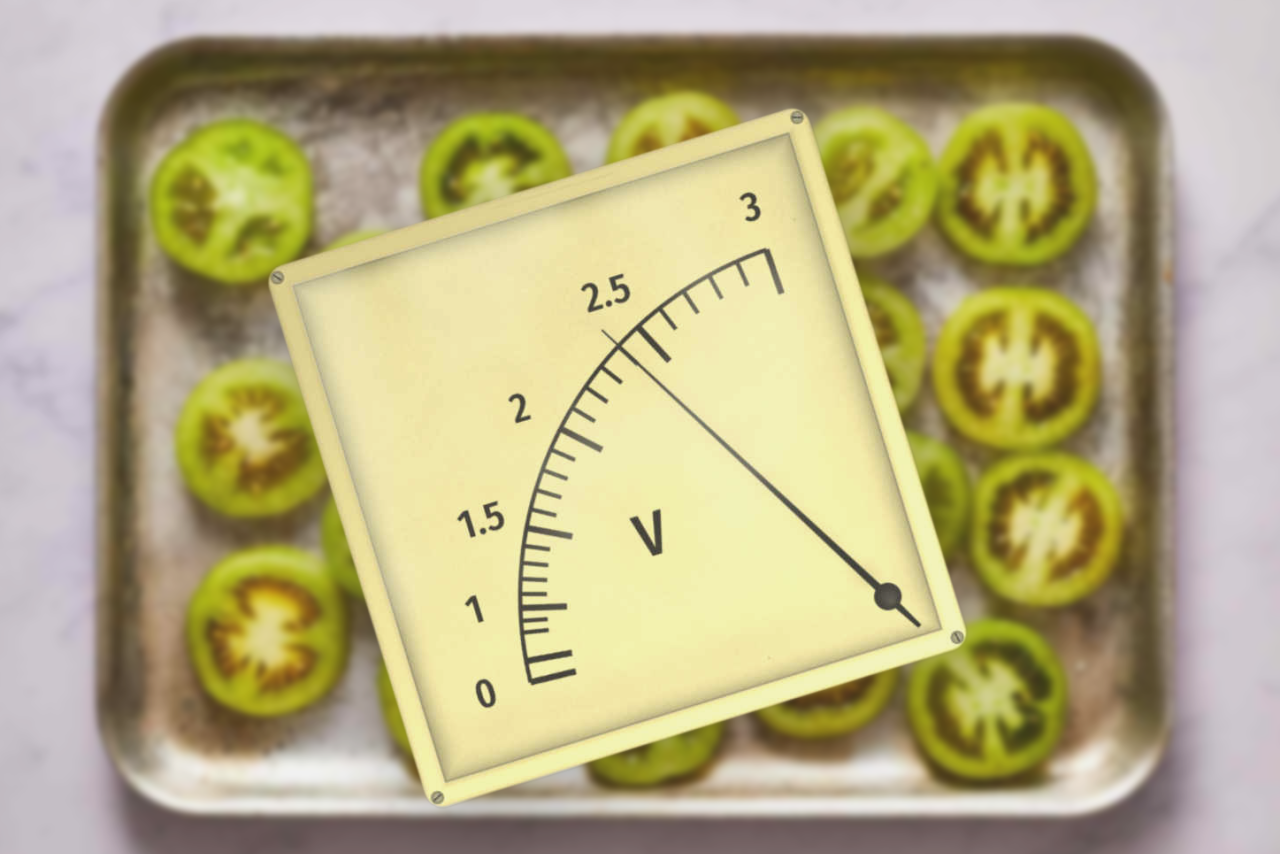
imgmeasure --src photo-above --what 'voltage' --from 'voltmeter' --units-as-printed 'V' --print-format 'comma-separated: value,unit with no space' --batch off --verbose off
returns 2.4,V
